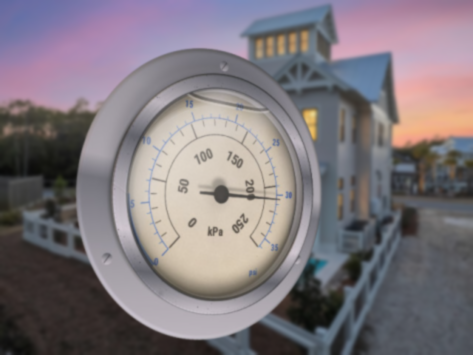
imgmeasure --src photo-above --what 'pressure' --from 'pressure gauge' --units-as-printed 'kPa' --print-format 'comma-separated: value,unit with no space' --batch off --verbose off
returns 210,kPa
